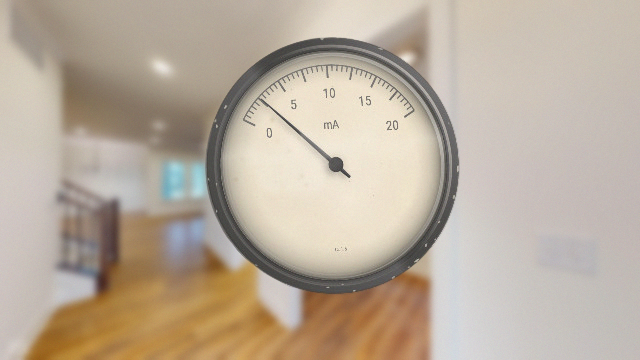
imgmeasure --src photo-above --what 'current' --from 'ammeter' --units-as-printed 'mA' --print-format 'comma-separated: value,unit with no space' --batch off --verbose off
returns 2.5,mA
